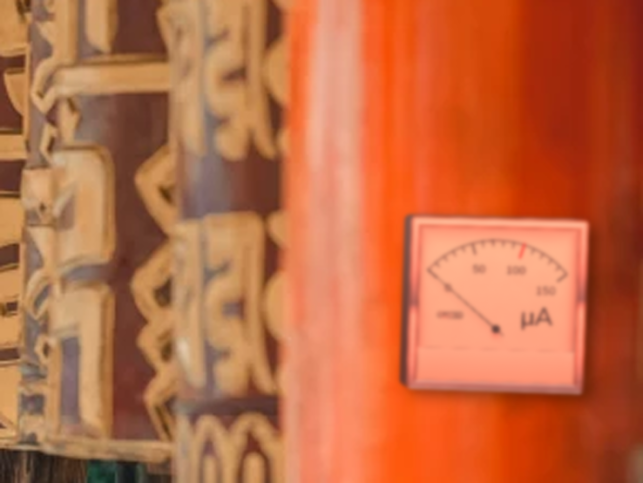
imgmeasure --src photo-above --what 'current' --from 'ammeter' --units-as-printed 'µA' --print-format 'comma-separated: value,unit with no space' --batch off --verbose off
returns 0,µA
